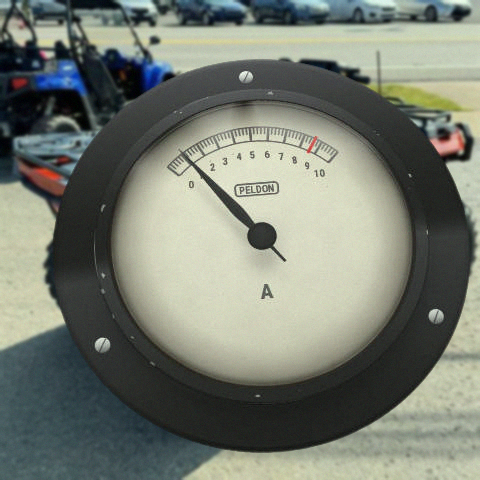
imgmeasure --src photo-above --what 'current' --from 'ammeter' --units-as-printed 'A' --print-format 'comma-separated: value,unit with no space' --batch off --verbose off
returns 1,A
